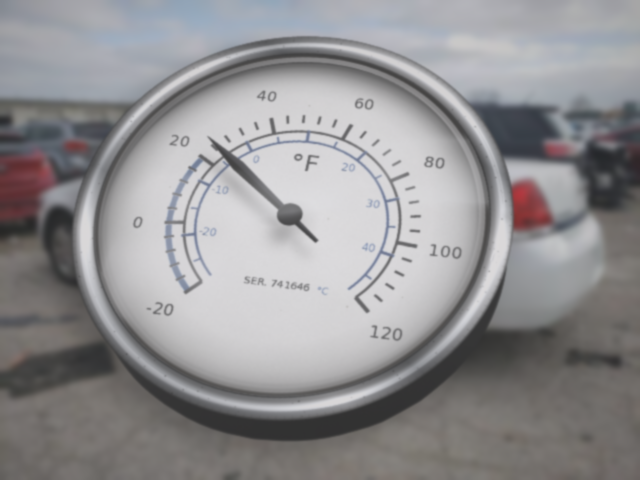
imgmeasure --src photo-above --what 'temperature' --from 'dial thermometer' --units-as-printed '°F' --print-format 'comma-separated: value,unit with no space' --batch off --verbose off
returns 24,°F
